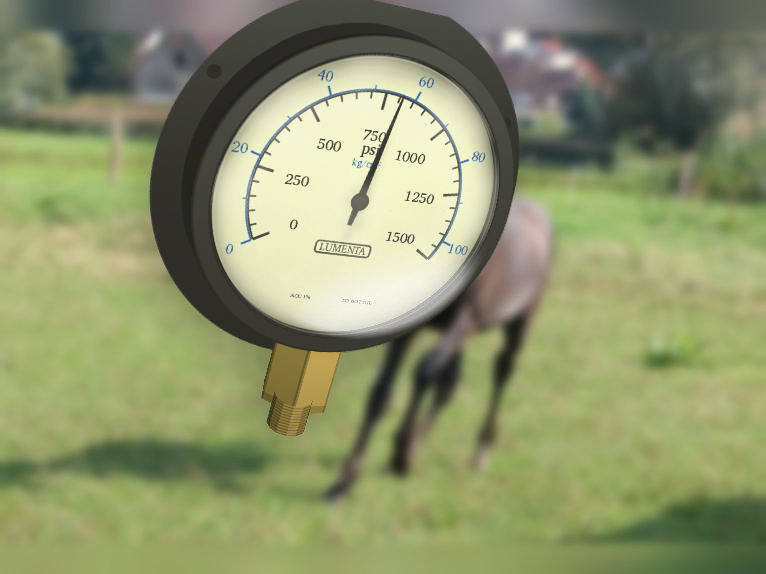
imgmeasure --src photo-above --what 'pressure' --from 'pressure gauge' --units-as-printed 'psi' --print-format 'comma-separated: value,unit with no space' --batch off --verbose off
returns 800,psi
